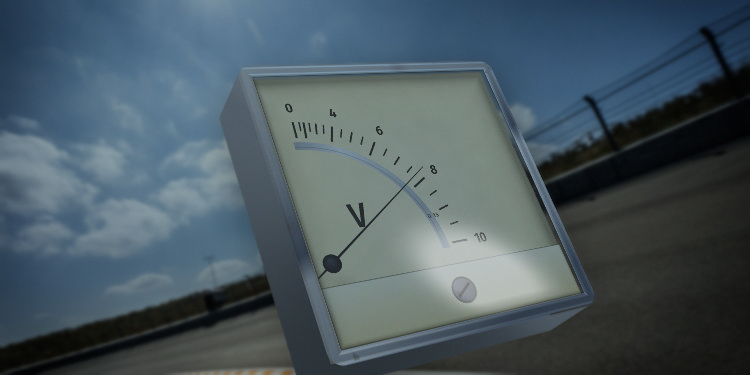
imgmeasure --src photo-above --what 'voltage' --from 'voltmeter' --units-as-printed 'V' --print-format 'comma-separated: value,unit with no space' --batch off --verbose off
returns 7.75,V
